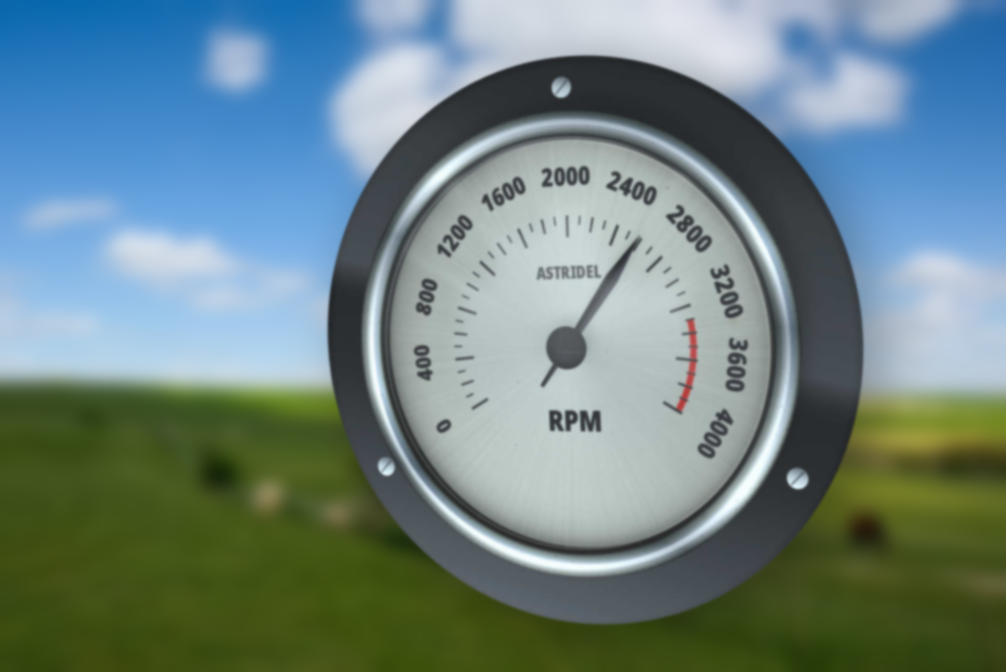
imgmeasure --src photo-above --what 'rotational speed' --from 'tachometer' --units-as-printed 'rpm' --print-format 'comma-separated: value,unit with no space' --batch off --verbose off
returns 2600,rpm
